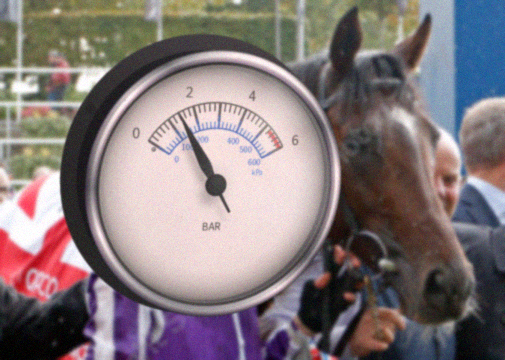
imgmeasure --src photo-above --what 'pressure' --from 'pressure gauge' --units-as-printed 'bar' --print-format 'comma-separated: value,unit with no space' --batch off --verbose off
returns 1.4,bar
